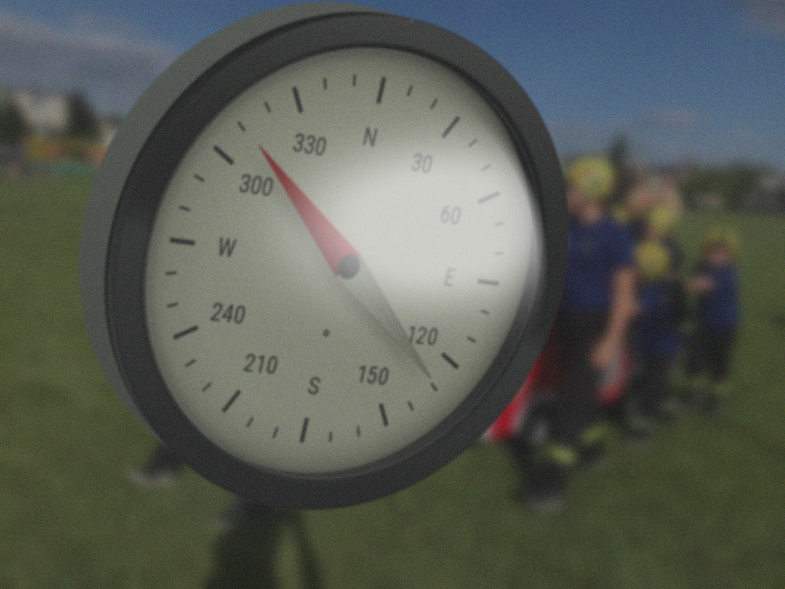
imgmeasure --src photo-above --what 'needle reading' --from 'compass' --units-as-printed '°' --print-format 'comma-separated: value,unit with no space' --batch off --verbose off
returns 310,°
